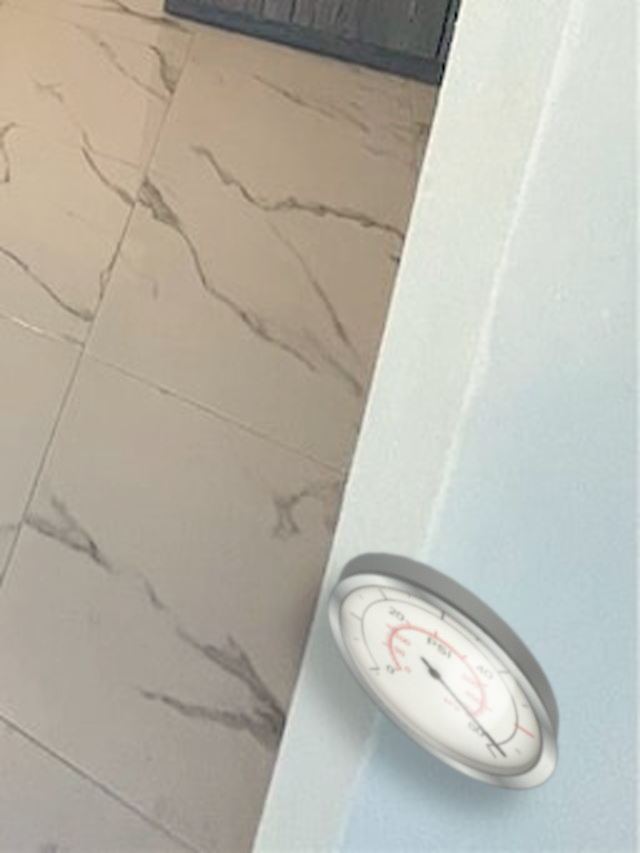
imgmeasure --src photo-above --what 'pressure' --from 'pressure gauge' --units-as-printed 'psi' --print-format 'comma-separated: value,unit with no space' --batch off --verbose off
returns 57.5,psi
